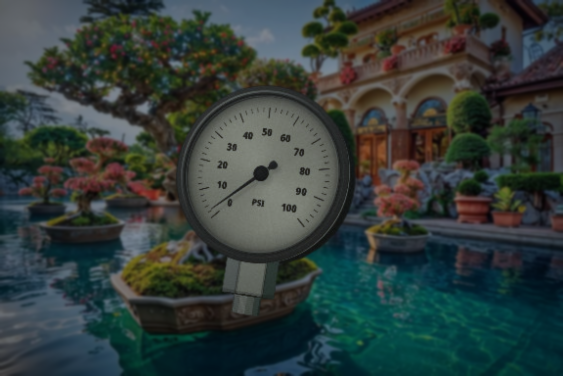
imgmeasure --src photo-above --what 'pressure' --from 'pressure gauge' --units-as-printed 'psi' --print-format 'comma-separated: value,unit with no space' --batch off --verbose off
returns 2,psi
